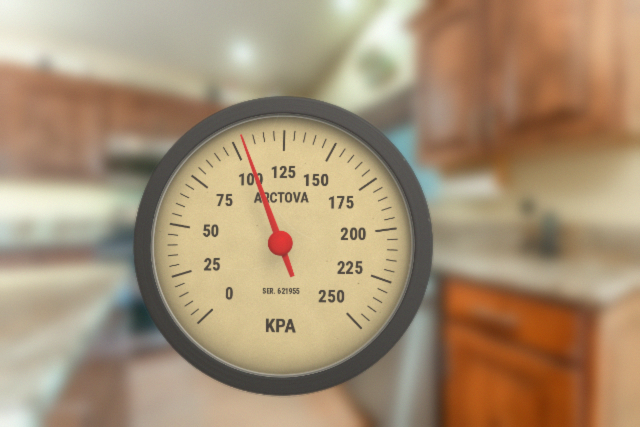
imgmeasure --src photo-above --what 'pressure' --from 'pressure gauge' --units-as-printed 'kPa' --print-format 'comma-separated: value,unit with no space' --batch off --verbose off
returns 105,kPa
